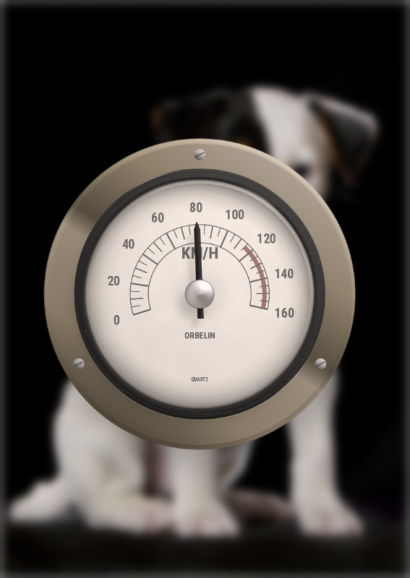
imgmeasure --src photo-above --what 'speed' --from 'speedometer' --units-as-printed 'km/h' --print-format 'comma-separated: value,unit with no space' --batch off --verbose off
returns 80,km/h
